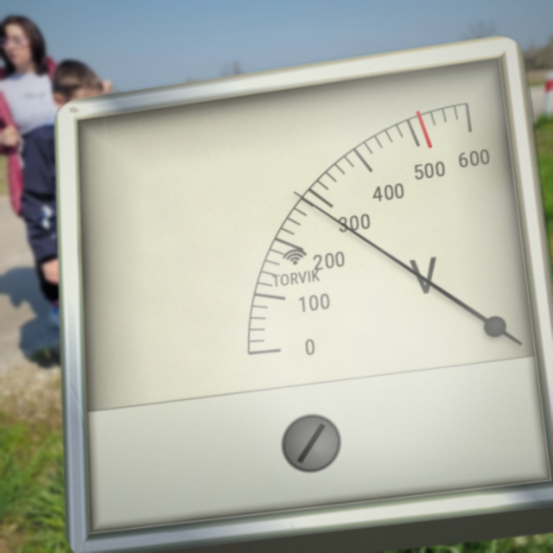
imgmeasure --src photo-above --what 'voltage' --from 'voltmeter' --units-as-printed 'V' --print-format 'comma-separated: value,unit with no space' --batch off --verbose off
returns 280,V
